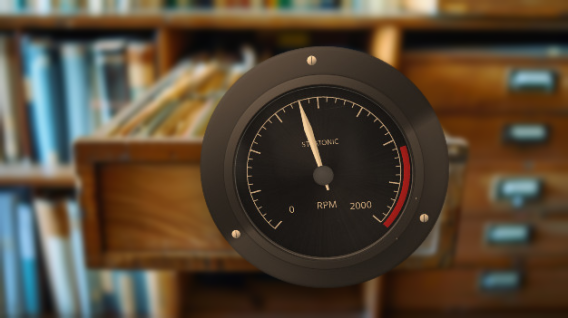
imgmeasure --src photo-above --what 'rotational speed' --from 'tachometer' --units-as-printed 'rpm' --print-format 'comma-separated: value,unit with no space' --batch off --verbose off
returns 900,rpm
